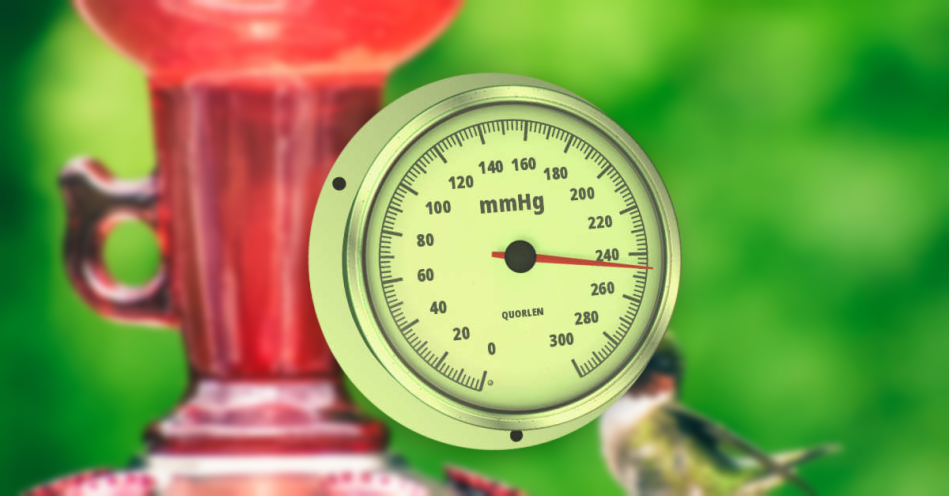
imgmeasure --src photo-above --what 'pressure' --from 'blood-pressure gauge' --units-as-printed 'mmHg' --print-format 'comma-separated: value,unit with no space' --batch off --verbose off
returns 246,mmHg
